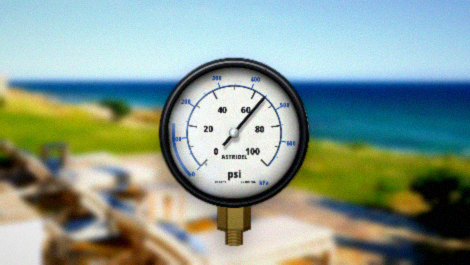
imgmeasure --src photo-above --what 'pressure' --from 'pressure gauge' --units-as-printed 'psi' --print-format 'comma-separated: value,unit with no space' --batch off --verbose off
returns 65,psi
